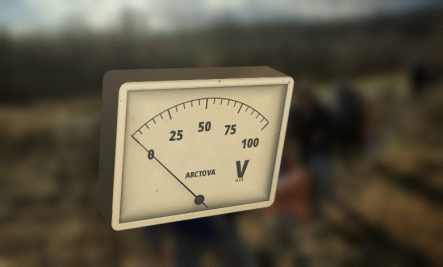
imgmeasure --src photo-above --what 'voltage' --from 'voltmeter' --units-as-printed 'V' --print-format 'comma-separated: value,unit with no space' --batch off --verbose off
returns 0,V
